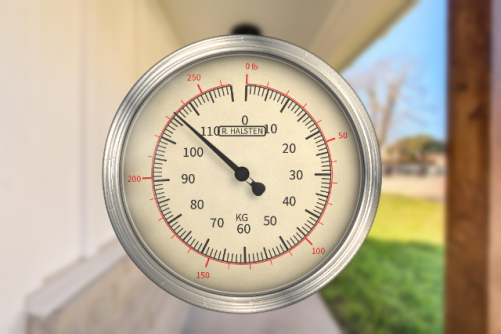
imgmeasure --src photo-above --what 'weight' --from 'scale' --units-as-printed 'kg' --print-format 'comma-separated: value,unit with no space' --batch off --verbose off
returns 106,kg
